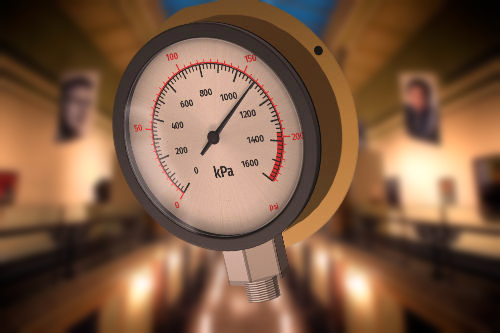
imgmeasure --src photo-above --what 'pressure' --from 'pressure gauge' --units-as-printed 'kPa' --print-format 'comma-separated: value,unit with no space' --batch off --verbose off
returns 1100,kPa
